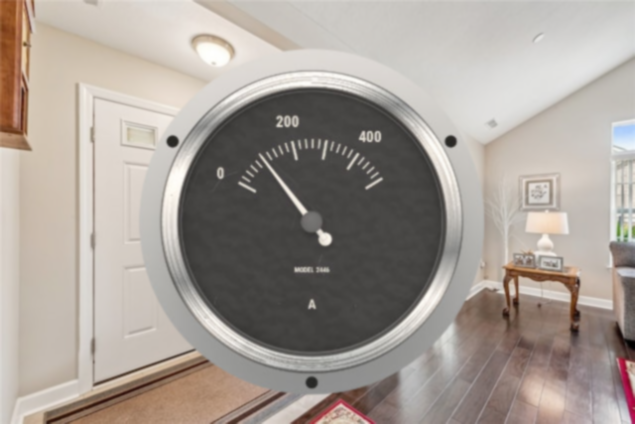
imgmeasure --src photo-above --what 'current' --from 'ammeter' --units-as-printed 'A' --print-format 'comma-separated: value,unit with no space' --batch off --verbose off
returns 100,A
